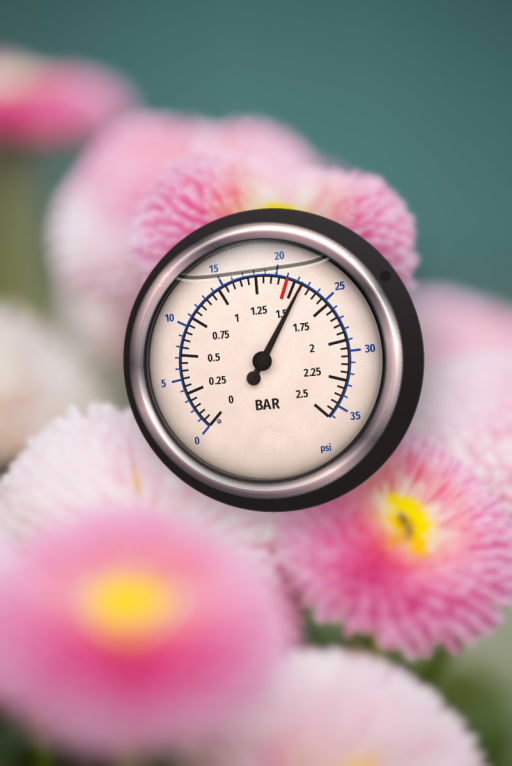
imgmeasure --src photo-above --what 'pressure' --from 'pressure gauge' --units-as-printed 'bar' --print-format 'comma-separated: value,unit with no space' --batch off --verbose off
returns 1.55,bar
